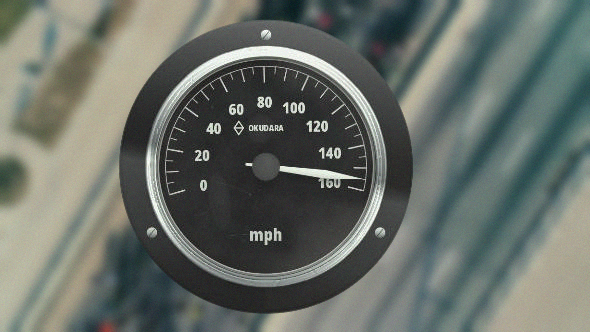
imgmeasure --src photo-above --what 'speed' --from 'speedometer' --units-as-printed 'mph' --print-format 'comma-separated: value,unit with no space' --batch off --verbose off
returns 155,mph
